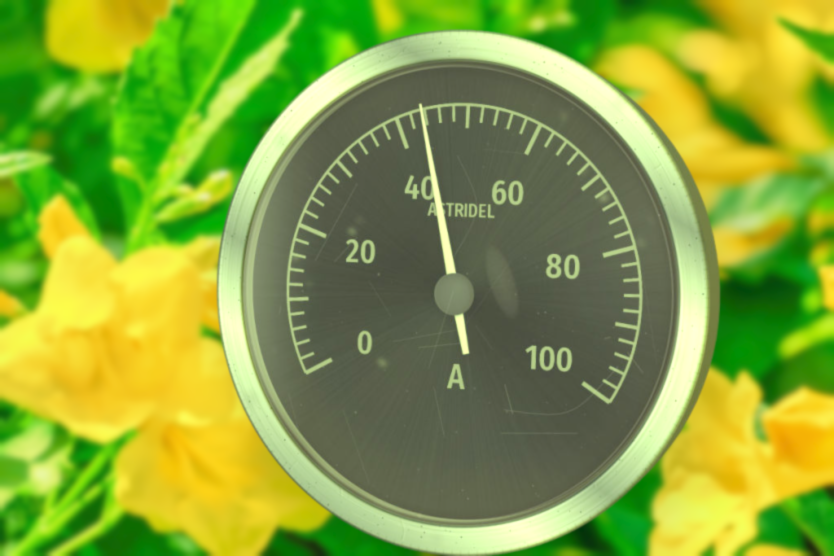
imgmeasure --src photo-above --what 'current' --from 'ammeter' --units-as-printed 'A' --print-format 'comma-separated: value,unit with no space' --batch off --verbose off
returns 44,A
